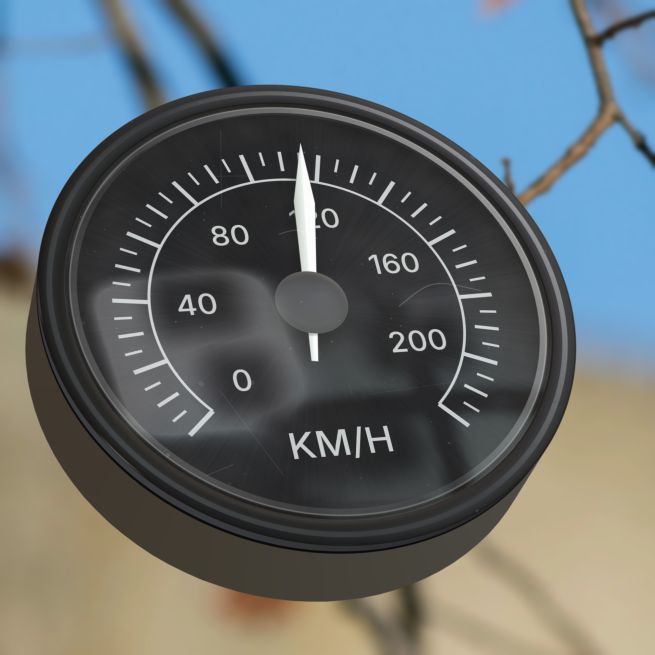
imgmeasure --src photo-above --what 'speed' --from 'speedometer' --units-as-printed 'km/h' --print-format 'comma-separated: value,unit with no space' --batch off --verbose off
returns 115,km/h
